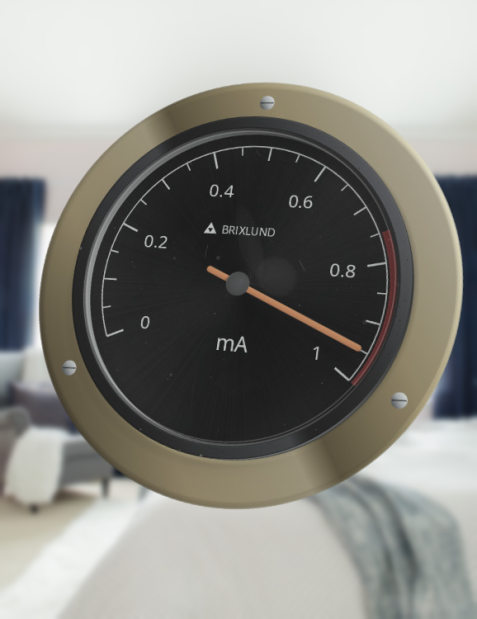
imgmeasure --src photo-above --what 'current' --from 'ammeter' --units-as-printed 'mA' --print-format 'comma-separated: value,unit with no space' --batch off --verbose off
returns 0.95,mA
